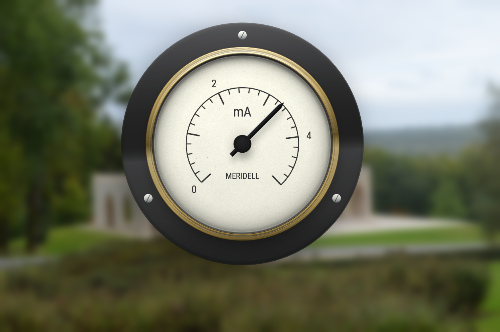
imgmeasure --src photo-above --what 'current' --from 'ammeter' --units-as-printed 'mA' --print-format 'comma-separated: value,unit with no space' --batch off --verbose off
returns 3.3,mA
